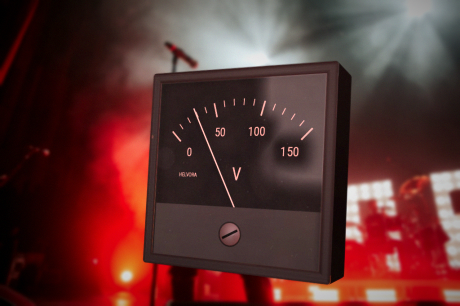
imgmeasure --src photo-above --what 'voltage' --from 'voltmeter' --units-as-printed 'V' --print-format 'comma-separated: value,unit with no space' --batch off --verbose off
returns 30,V
